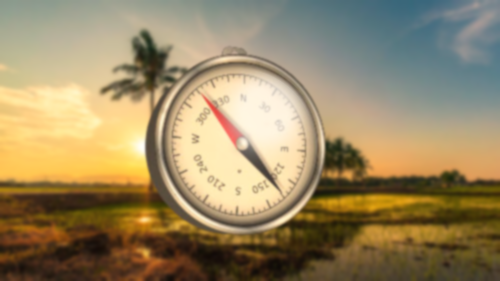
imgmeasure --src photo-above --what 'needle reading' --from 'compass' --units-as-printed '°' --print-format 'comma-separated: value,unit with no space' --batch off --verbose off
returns 315,°
